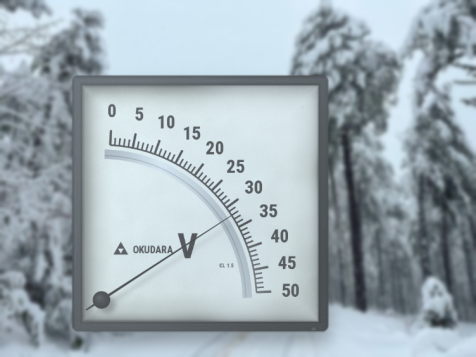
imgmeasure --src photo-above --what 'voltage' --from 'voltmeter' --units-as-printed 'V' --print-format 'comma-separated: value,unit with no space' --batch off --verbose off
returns 32,V
